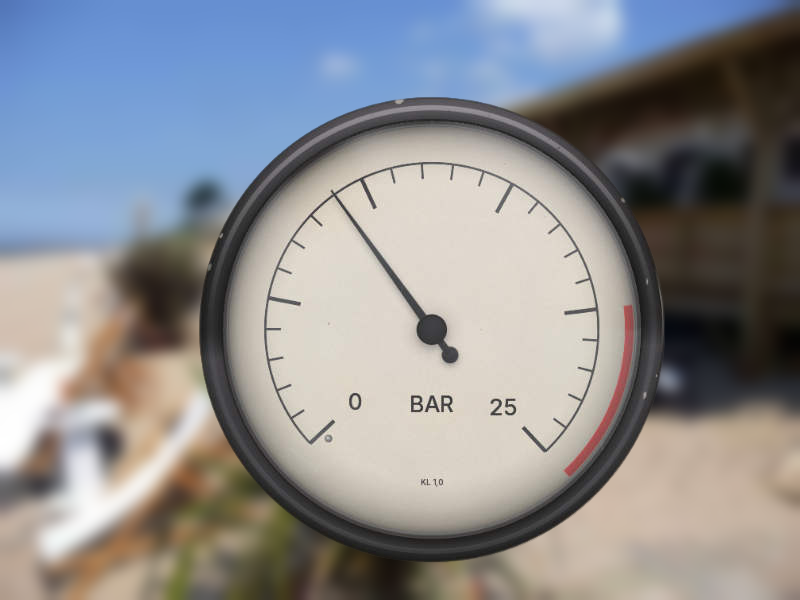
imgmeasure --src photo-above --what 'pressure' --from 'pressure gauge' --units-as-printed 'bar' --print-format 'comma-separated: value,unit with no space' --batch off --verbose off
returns 9,bar
